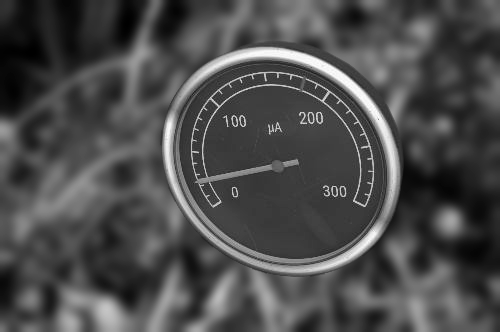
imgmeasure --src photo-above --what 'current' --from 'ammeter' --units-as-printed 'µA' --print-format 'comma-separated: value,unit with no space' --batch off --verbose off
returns 25,µA
